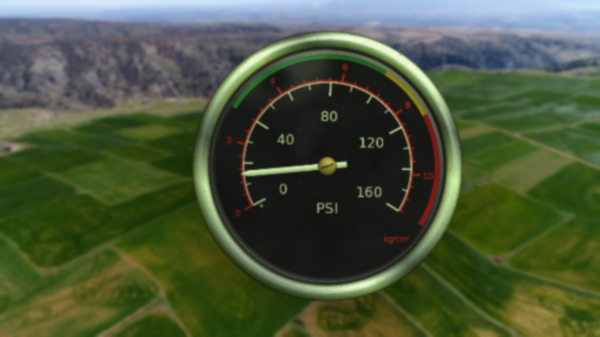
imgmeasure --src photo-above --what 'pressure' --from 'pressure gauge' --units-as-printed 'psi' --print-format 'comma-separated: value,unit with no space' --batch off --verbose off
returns 15,psi
